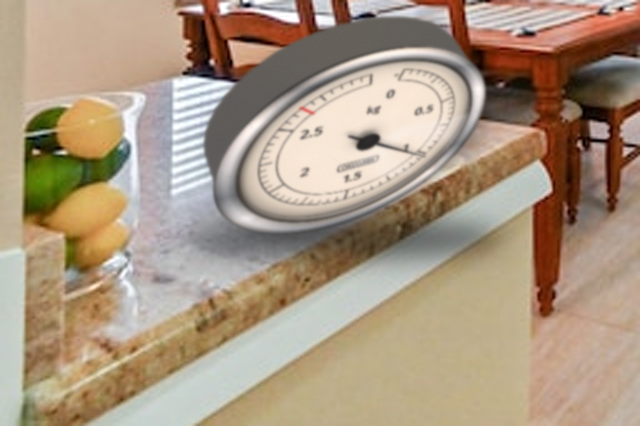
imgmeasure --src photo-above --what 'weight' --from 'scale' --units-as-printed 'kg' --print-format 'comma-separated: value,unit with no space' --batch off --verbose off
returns 1,kg
